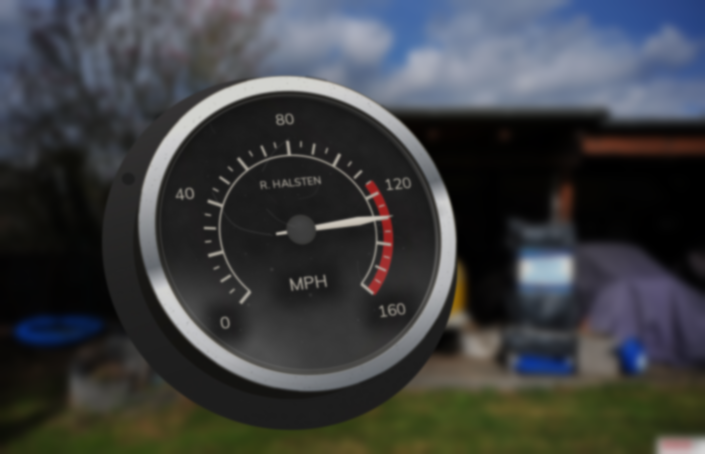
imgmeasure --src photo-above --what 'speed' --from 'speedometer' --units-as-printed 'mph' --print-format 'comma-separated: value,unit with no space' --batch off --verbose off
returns 130,mph
